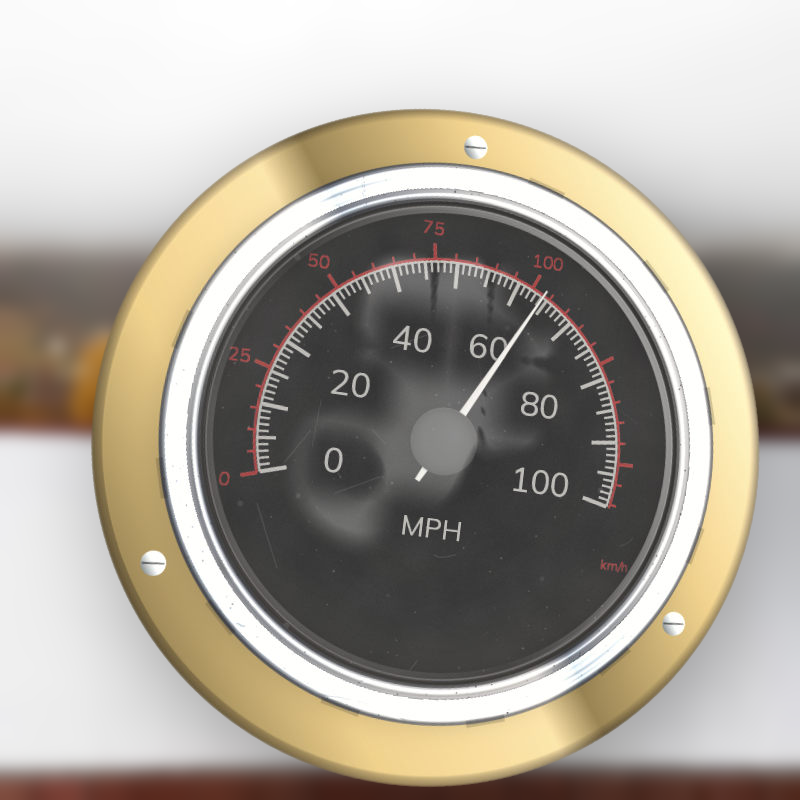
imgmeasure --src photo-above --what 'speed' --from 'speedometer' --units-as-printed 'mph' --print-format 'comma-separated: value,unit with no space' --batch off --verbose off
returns 64,mph
